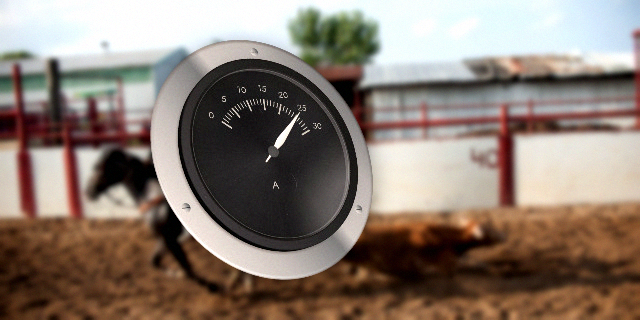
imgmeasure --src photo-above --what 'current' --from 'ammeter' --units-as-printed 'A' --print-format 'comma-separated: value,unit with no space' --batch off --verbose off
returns 25,A
